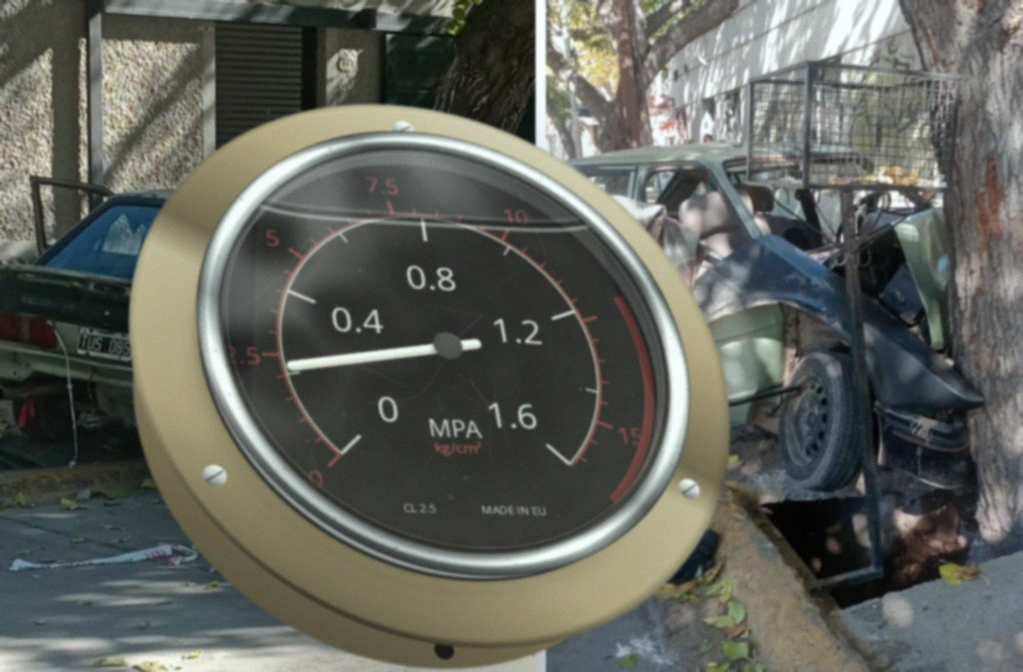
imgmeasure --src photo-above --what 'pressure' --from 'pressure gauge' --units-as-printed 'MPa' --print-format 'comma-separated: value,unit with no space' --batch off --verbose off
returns 0.2,MPa
